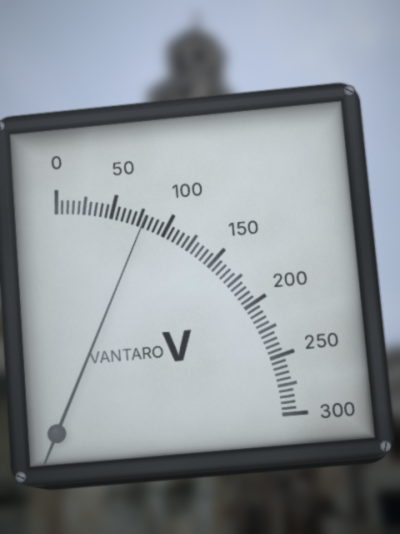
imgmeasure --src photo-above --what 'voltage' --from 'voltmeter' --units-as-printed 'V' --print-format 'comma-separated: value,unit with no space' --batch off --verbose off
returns 80,V
